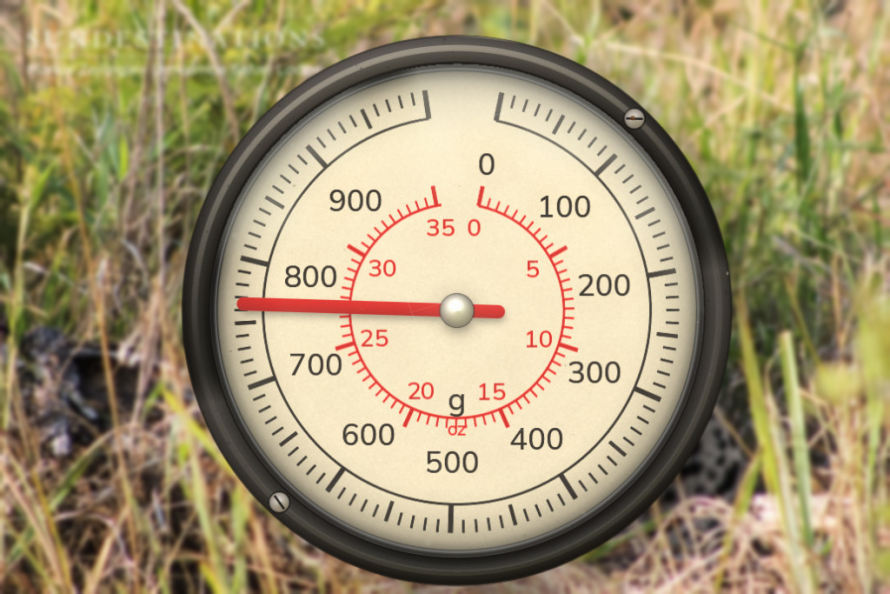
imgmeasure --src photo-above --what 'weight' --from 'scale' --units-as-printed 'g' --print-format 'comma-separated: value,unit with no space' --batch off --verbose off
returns 765,g
